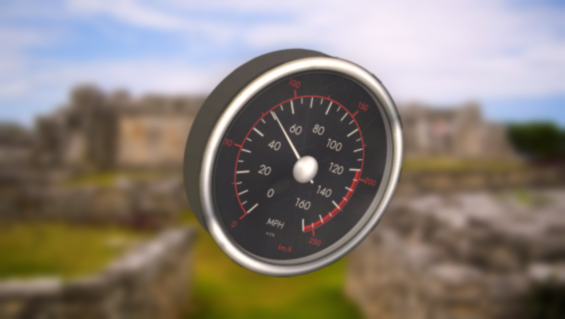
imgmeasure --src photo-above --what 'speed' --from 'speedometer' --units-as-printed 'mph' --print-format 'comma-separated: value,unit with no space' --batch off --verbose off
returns 50,mph
